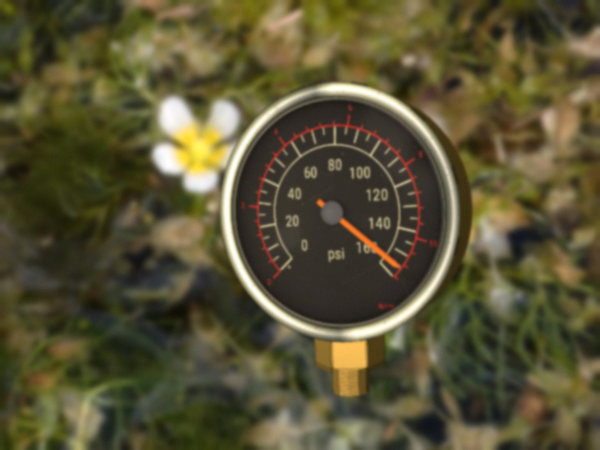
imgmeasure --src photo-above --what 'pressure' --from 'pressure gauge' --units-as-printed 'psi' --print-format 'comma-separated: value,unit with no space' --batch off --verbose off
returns 155,psi
